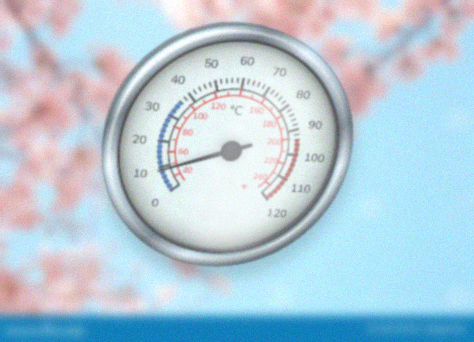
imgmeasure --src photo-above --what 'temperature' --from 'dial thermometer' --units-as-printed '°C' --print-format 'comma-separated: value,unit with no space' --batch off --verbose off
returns 10,°C
